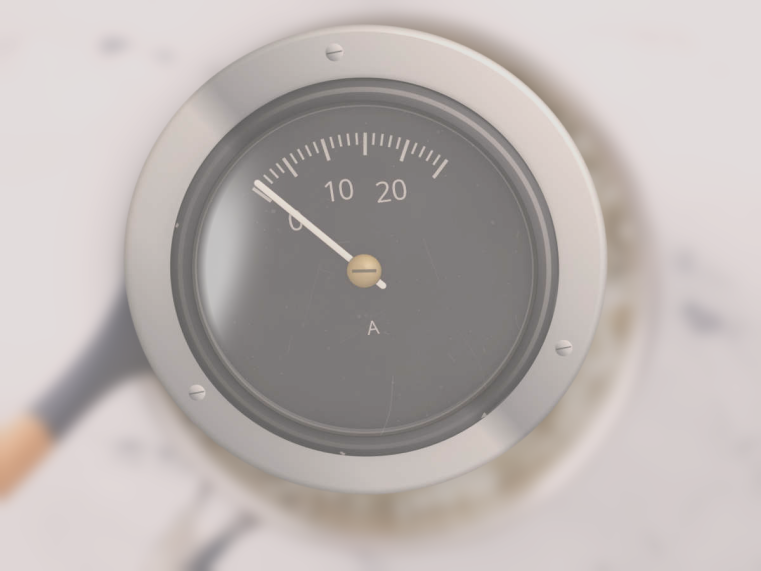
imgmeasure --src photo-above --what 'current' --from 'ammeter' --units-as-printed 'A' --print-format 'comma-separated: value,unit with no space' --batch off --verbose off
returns 1,A
